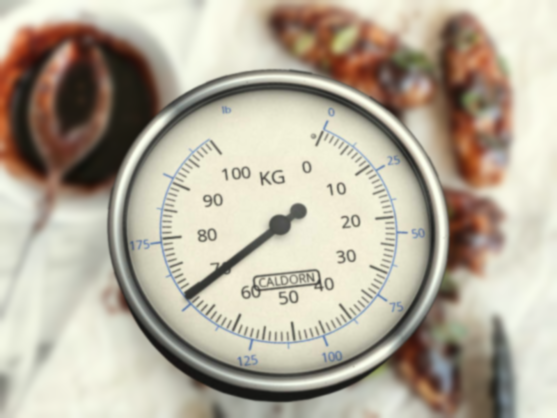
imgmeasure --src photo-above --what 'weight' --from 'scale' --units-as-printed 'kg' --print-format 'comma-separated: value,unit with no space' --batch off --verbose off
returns 69,kg
